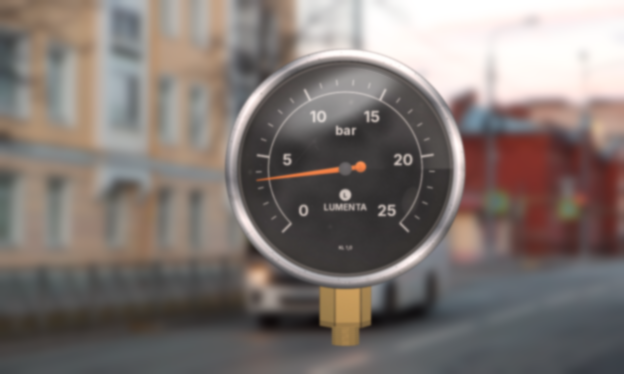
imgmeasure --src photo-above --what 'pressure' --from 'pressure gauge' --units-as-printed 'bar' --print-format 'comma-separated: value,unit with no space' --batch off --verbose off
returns 3.5,bar
